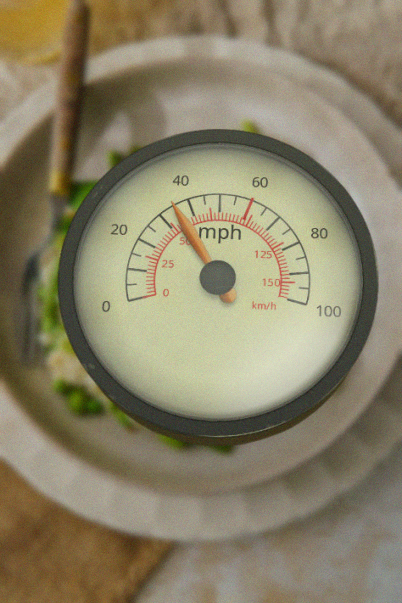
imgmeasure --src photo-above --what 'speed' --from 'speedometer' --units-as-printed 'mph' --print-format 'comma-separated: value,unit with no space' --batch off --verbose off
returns 35,mph
